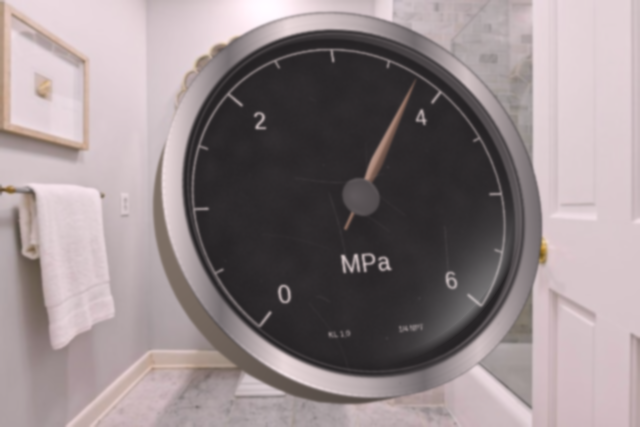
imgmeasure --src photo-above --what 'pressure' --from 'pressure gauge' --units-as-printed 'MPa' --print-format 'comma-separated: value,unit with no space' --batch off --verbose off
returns 3.75,MPa
